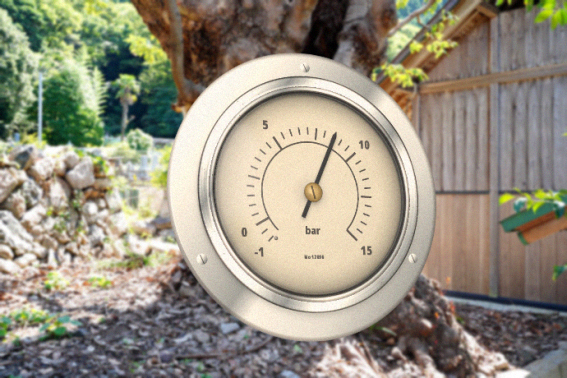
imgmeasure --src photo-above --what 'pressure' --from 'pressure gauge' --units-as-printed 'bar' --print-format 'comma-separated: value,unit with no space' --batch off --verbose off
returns 8.5,bar
